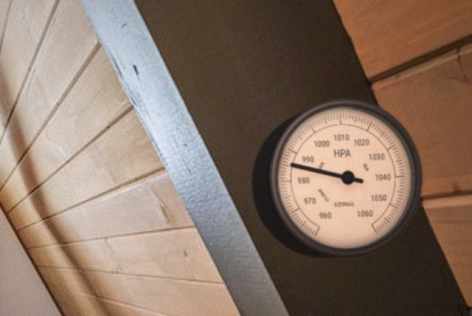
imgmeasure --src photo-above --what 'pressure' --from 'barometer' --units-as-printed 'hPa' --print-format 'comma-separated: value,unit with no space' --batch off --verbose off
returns 985,hPa
